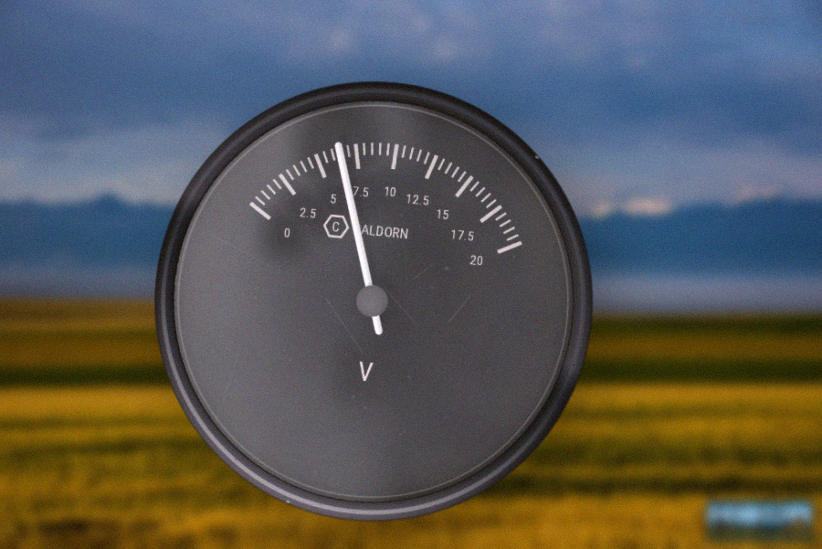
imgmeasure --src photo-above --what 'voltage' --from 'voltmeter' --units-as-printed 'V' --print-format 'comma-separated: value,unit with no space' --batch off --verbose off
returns 6.5,V
